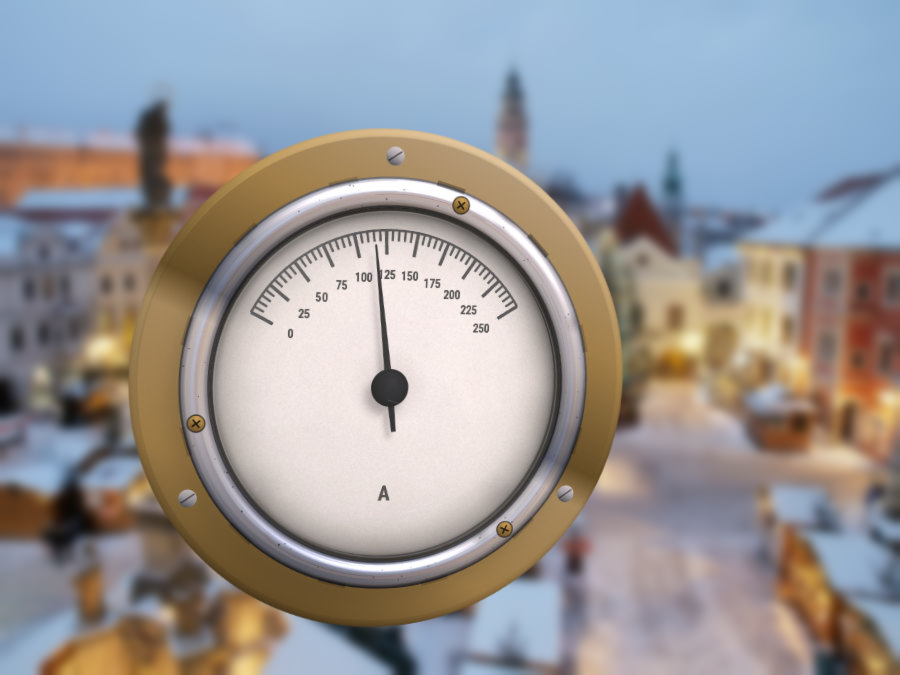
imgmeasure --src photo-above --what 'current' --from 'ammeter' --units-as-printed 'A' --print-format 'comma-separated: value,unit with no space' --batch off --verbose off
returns 115,A
